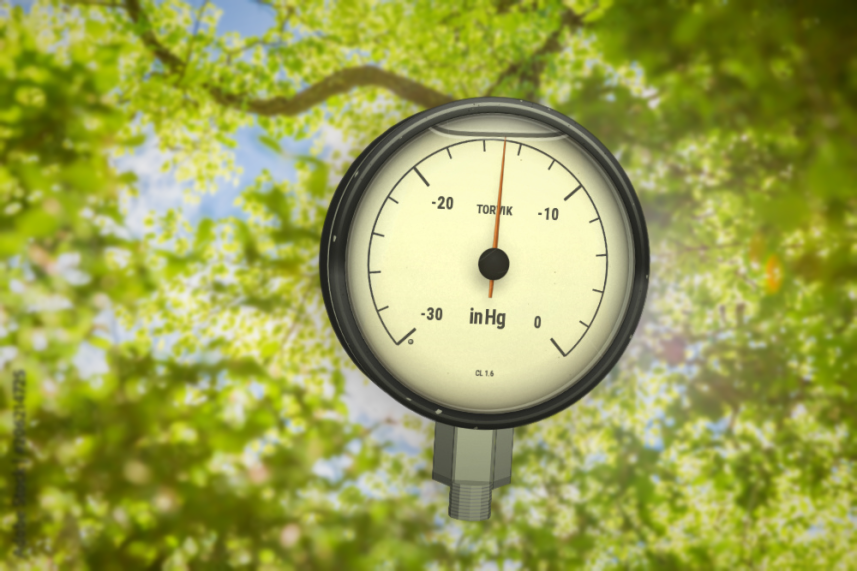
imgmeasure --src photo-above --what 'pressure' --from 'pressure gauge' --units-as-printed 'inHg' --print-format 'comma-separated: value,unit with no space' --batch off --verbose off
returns -15,inHg
